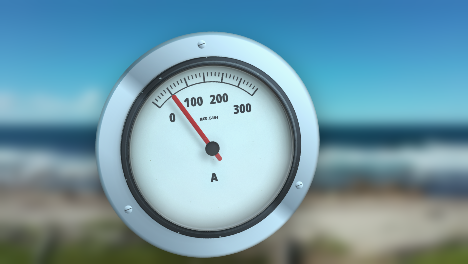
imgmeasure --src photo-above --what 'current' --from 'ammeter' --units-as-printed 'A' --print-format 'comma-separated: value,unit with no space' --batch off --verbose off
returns 50,A
